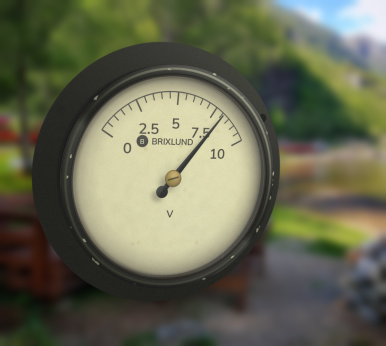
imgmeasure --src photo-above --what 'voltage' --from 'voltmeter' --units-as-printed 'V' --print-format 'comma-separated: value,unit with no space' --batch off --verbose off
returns 8,V
